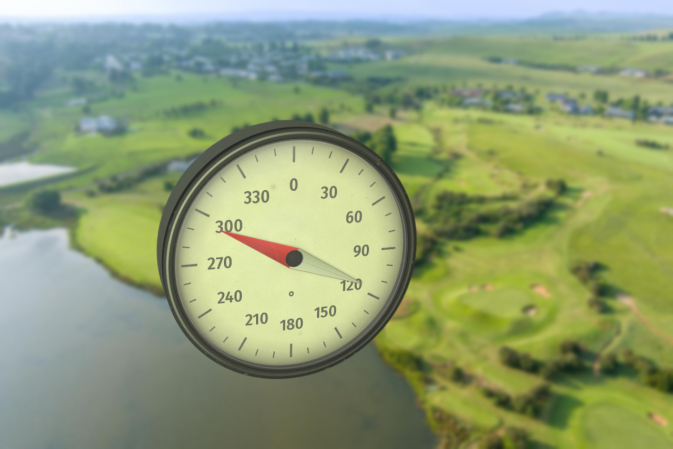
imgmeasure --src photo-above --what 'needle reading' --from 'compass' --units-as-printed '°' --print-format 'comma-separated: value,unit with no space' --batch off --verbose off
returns 295,°
